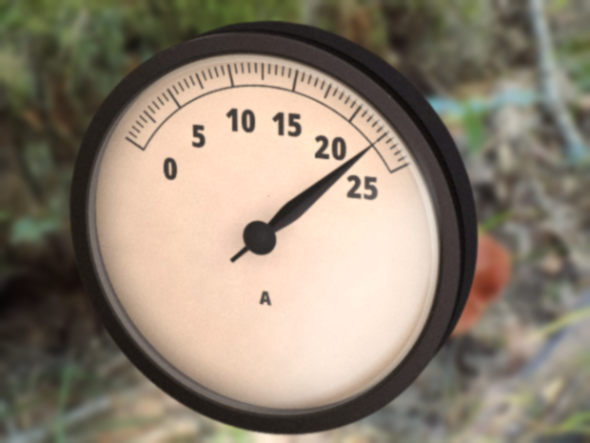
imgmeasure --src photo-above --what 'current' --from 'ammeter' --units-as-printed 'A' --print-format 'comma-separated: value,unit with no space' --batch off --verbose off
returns 22.5,A
